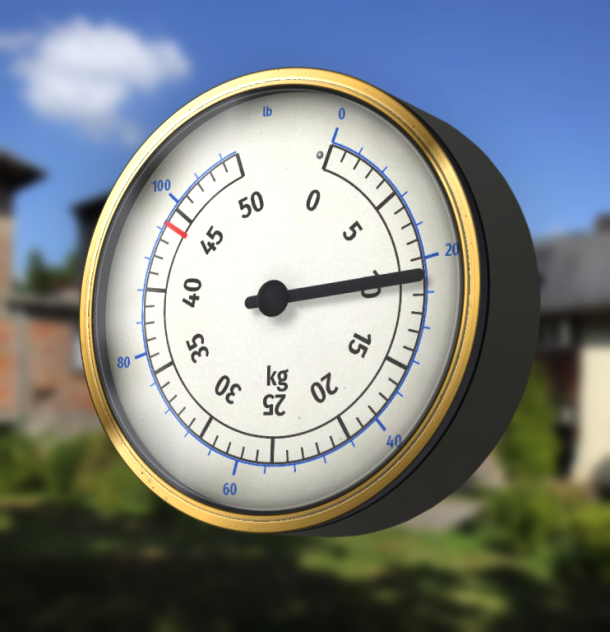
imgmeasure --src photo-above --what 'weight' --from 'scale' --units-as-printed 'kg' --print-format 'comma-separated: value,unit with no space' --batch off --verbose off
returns 10,kg
